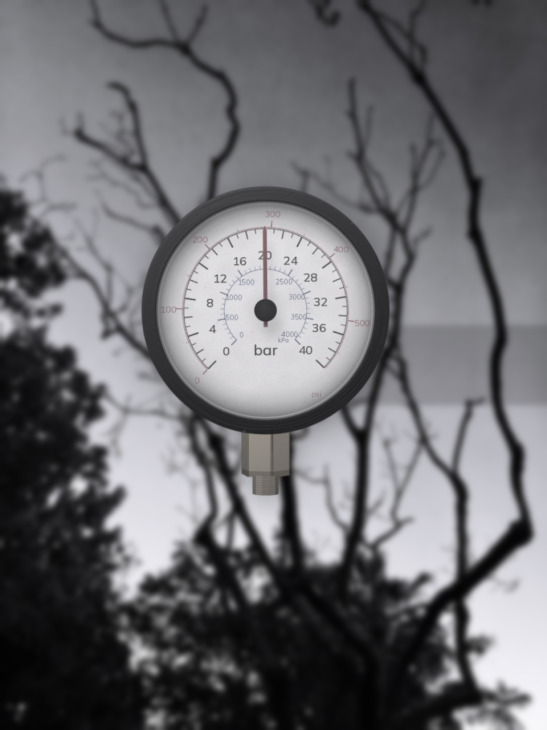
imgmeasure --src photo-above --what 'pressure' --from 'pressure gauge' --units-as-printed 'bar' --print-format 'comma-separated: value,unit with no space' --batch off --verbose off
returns 20,bar
